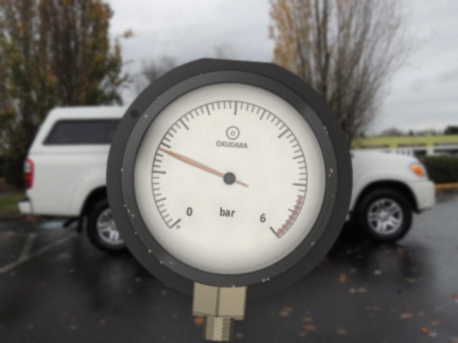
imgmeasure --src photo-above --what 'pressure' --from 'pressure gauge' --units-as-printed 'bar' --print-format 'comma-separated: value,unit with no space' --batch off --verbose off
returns 1.4,bar
